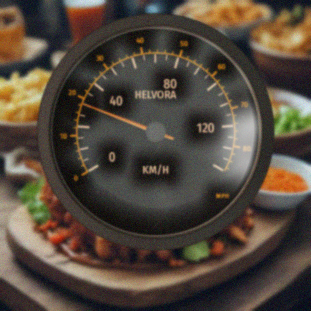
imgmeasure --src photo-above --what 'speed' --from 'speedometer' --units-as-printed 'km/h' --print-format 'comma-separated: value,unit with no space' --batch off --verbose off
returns 30,km/h
